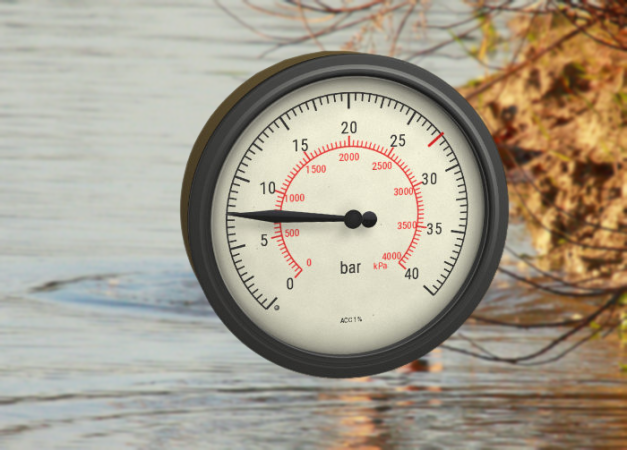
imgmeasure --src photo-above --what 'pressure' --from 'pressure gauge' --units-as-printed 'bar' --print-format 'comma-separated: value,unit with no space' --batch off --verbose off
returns 7.5,bar
